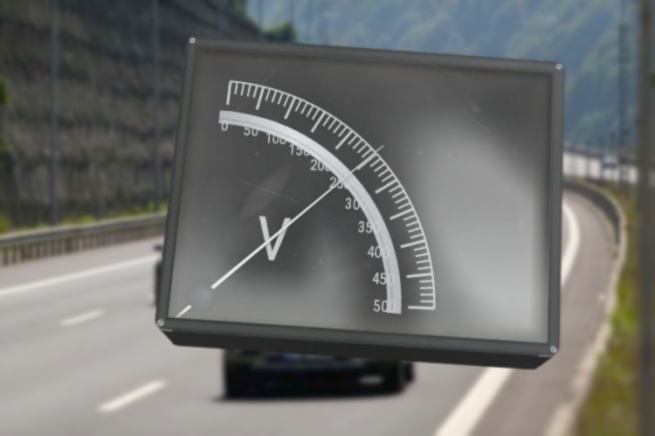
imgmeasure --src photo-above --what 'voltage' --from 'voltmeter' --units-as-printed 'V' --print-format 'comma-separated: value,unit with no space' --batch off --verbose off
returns 250,V
